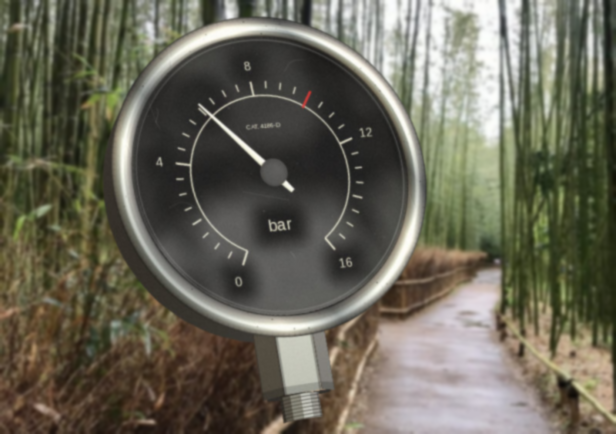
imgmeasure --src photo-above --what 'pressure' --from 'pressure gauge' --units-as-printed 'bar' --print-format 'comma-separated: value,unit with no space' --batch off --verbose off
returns 6,bar
